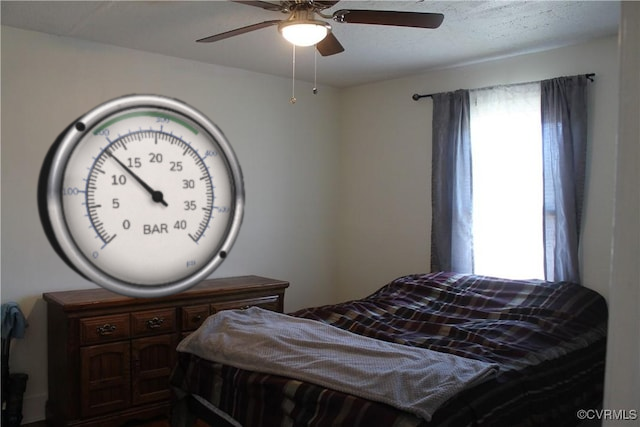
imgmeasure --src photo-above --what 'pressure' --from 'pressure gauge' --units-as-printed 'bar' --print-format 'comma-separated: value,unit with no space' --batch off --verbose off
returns 12.5,bar
